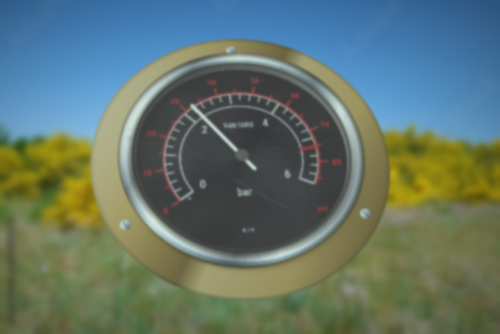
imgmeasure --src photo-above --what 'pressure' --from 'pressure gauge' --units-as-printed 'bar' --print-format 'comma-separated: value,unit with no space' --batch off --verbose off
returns 2.2,bar
